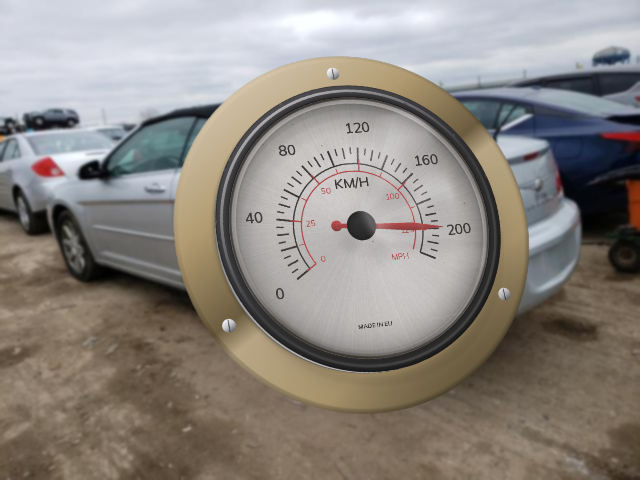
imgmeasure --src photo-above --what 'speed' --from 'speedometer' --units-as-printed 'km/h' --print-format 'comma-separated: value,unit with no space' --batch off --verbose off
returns 200,km/h
